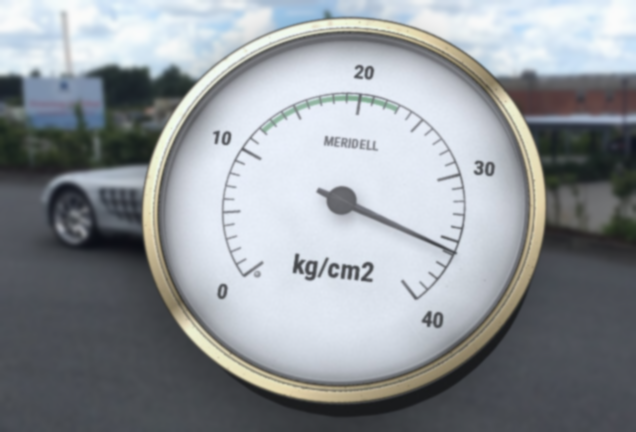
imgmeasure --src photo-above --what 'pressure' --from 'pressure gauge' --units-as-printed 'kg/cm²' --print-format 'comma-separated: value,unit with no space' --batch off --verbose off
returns 36,kg/cm²
